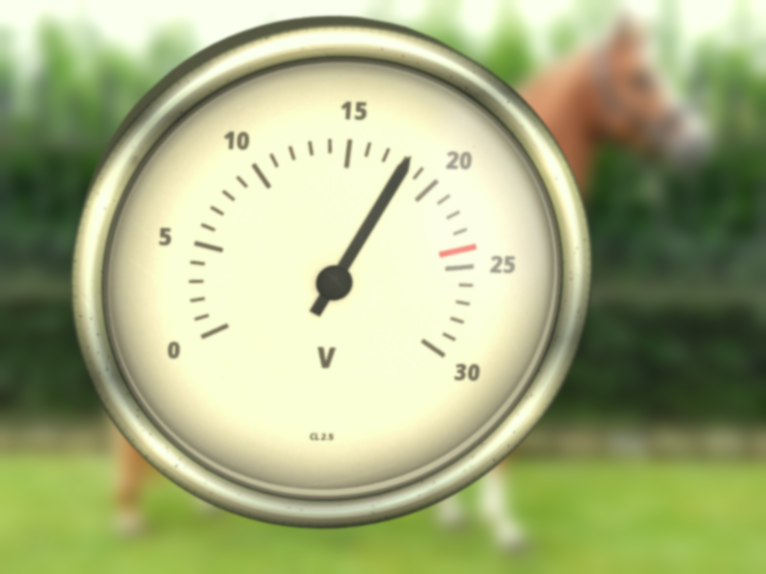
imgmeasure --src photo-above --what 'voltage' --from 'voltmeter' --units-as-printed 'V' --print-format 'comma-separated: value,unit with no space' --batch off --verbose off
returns 18,V
